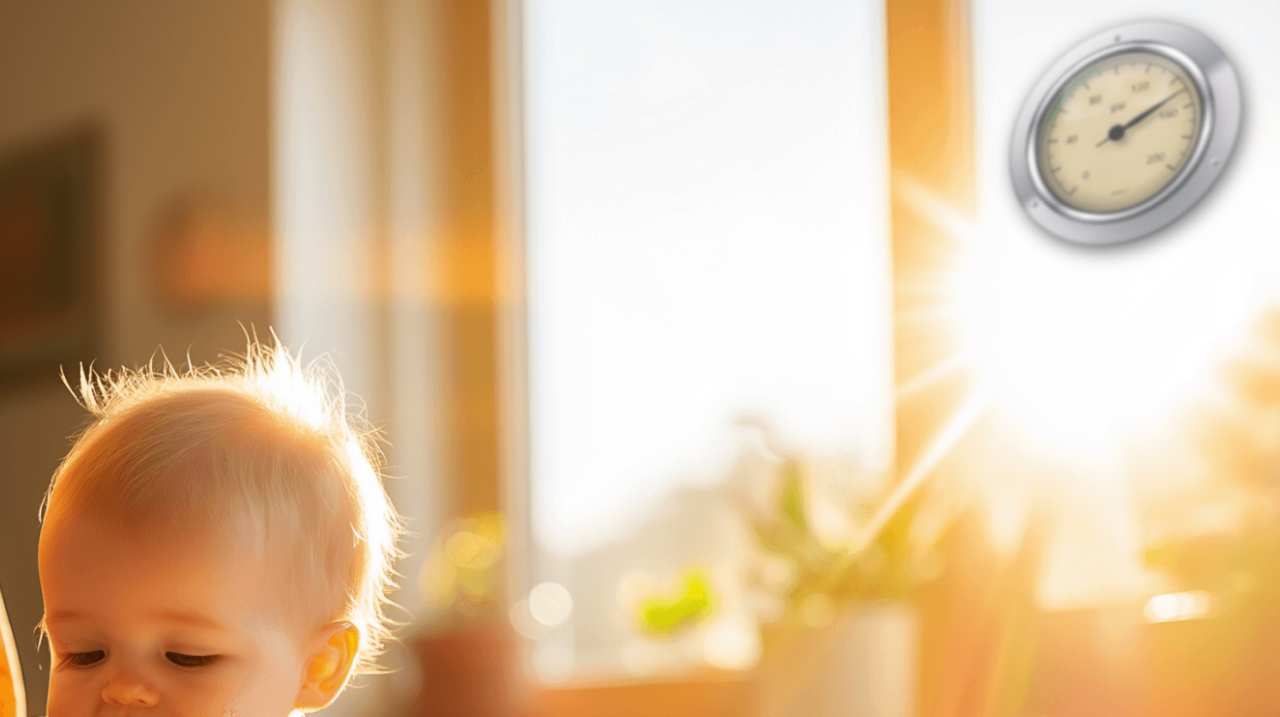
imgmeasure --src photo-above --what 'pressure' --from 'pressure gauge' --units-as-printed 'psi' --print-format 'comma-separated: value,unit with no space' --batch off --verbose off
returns 150,psi
